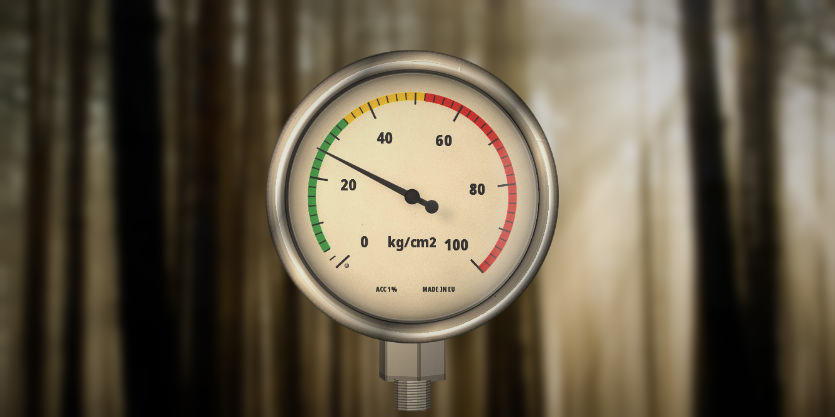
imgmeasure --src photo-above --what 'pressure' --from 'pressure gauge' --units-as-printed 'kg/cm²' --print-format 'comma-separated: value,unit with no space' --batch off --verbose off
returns 26,kg/cm²
